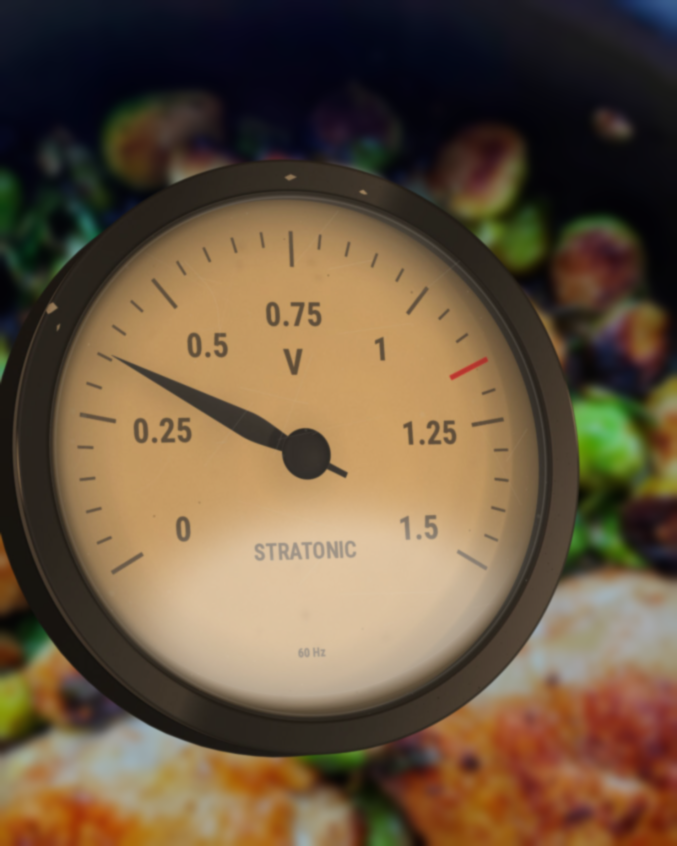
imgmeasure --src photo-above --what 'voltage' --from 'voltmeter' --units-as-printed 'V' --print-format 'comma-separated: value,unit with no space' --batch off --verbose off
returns 0.35,V
